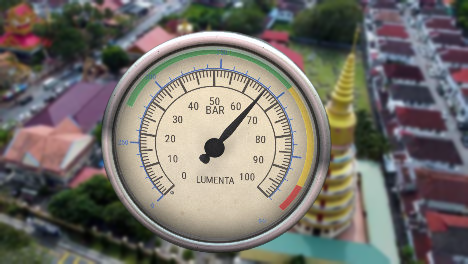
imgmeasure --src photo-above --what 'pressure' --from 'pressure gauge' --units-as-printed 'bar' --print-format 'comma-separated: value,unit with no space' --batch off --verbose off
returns 65,bar
